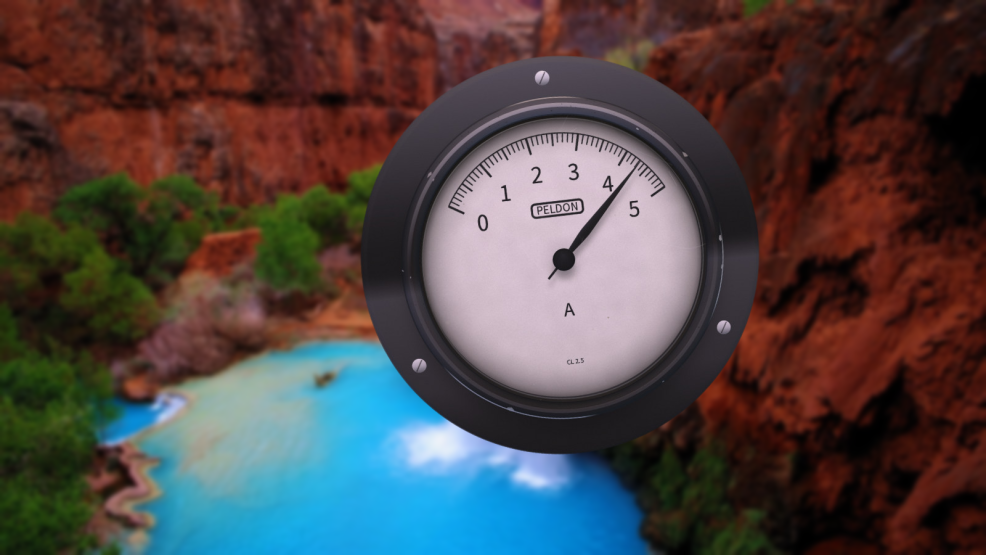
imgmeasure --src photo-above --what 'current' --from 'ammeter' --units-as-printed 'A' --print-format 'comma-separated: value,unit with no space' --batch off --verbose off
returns 4.3,A
